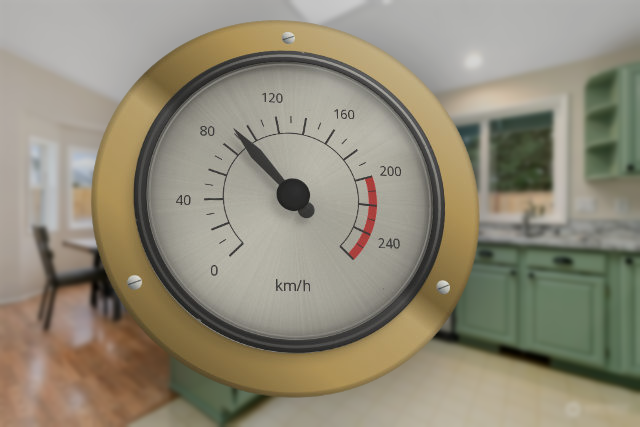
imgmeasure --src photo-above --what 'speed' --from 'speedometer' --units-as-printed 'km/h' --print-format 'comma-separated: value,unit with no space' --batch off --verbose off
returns 90,km/h
